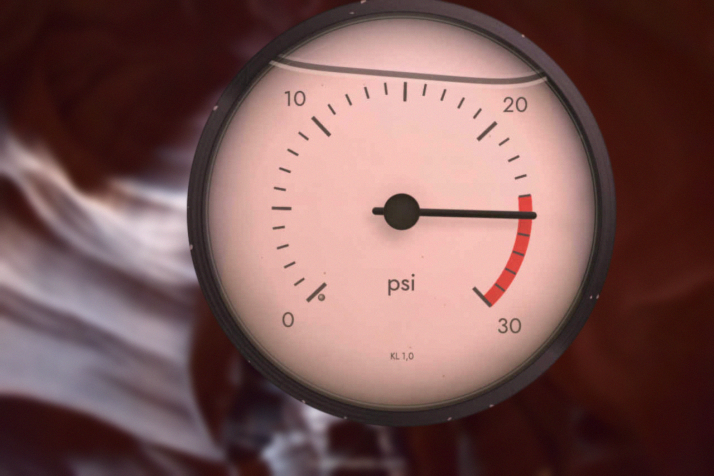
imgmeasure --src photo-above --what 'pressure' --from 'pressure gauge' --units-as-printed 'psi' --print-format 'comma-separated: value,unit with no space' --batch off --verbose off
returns 25,psi
